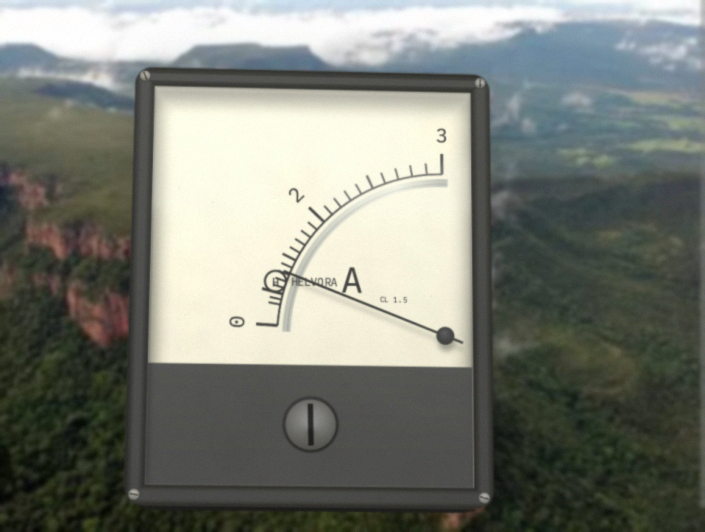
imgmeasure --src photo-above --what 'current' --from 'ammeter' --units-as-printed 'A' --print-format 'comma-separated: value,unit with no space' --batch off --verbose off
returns 1.3,A
